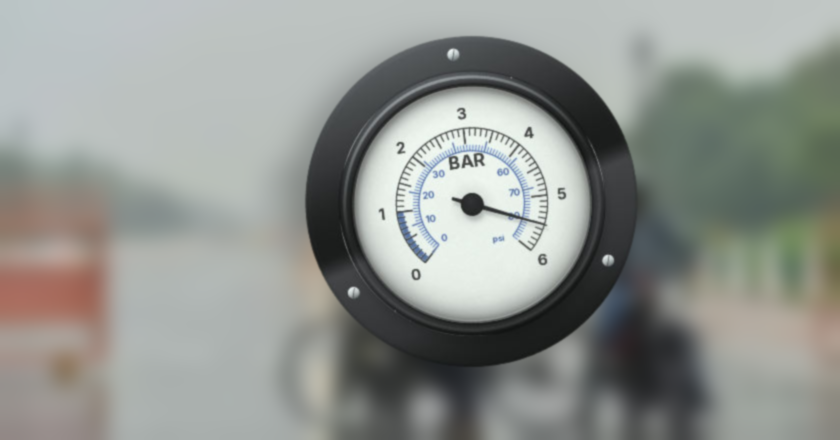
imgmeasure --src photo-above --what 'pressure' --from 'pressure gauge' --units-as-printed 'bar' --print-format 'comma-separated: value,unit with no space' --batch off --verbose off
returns 5.5,bar
